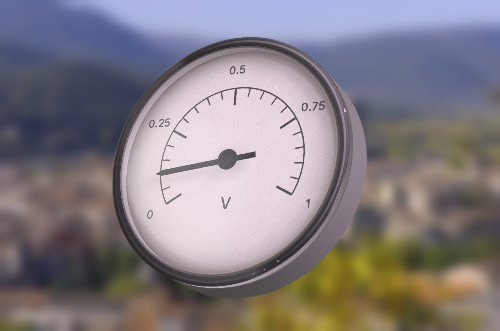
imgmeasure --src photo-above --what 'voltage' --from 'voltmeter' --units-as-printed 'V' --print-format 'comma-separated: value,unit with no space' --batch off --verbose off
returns 0.1,V
